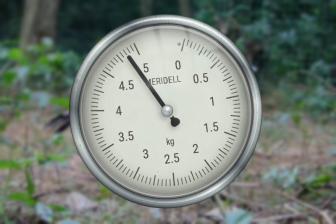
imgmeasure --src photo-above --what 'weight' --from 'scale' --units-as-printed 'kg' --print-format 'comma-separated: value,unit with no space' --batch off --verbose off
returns 4.85,kg
